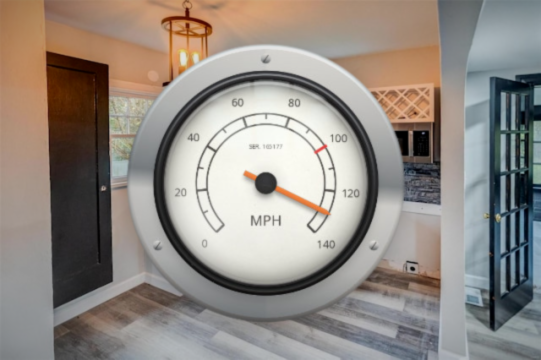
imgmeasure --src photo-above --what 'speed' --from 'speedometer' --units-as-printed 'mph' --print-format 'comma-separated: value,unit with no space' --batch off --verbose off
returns 130,mph
